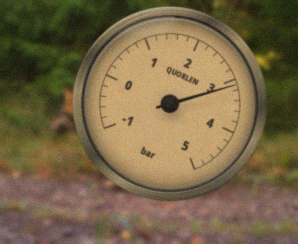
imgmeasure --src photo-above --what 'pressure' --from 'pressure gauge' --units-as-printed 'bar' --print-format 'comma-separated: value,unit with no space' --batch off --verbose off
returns 3.1,bar
